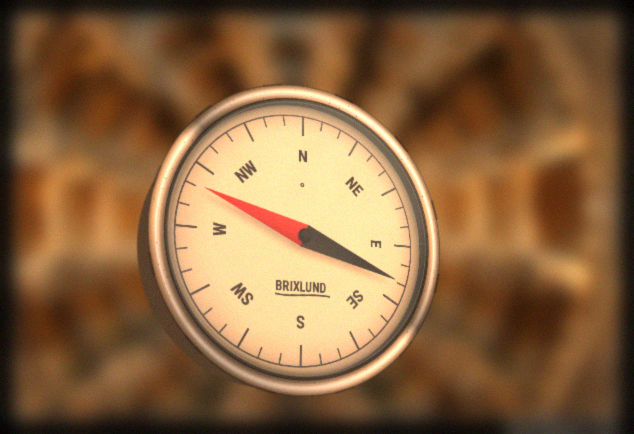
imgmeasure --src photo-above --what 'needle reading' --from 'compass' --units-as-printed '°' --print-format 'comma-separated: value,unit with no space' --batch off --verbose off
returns 290,°
